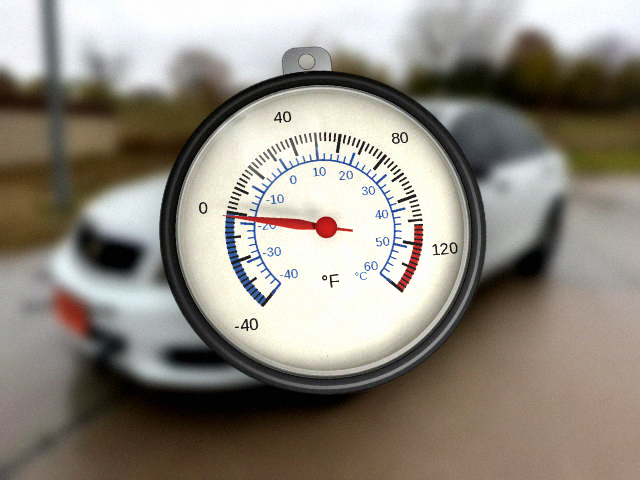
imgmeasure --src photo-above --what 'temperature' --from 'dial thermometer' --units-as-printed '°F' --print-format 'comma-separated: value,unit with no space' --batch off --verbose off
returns -2,°F
